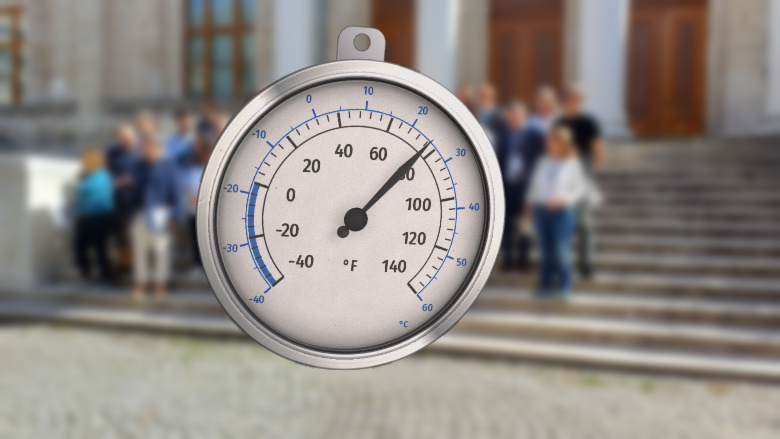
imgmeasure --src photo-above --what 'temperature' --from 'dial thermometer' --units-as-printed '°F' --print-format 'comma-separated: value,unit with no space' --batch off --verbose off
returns 76,°F
